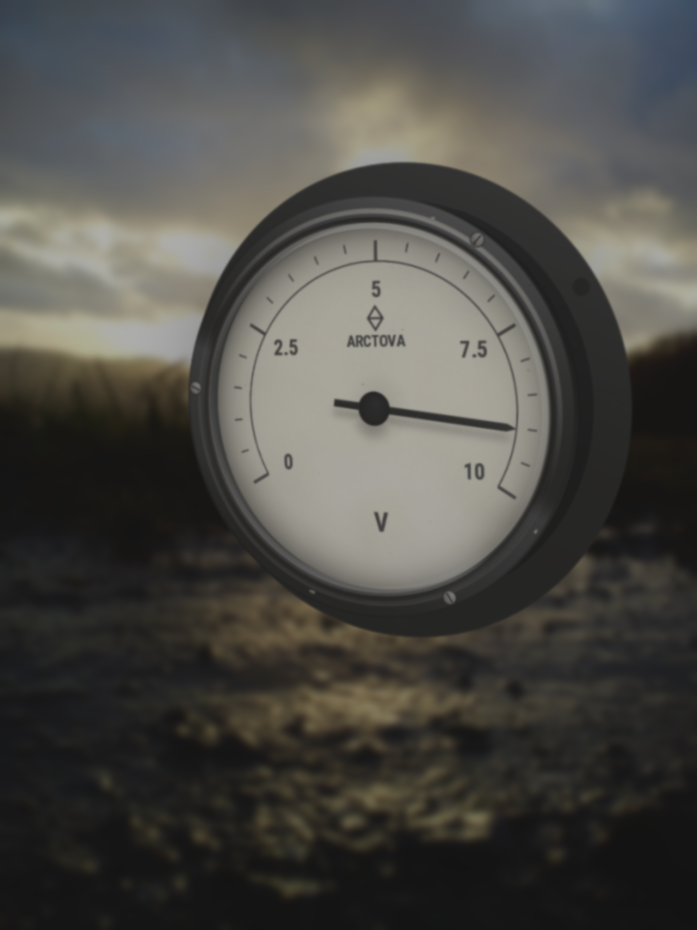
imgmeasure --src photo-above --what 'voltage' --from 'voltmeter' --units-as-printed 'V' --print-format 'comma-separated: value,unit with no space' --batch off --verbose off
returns 9,V
